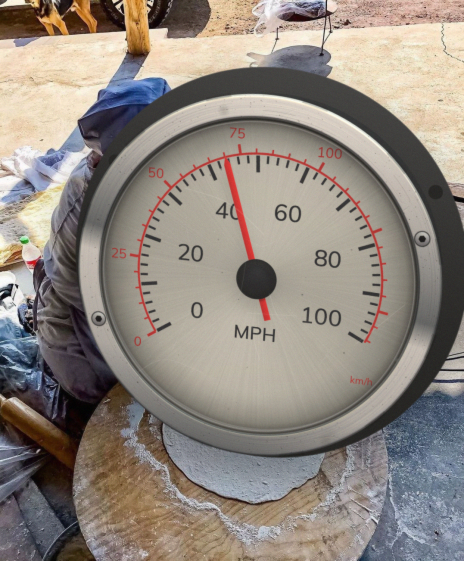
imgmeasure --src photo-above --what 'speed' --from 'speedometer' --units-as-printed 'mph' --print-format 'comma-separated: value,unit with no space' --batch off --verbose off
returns 44,mph
